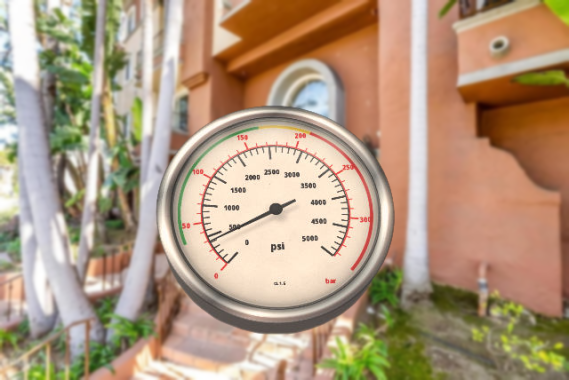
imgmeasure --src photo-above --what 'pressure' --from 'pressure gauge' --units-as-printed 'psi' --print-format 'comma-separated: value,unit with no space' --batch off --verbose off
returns 400,psi
